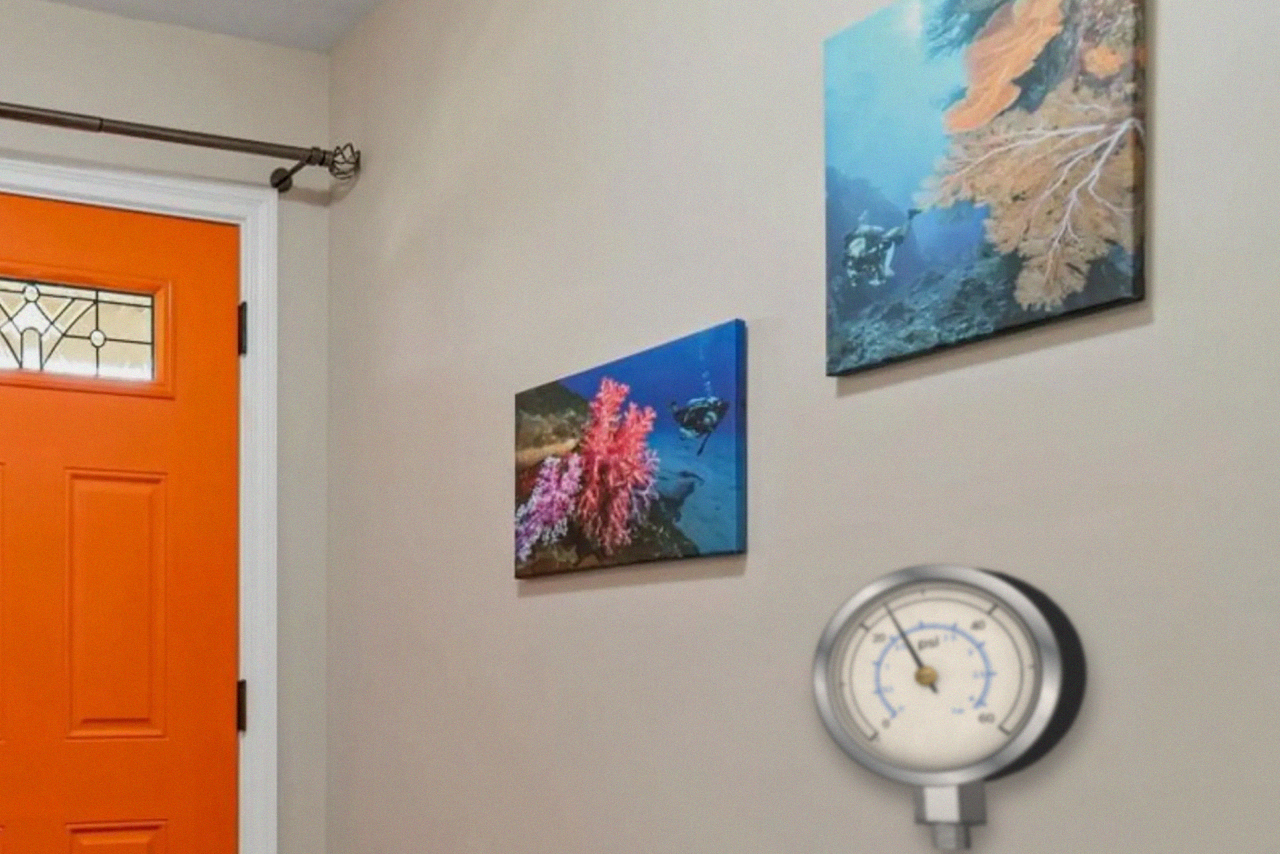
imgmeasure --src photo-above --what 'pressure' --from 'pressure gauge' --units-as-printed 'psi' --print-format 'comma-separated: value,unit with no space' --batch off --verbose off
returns 25,psi
